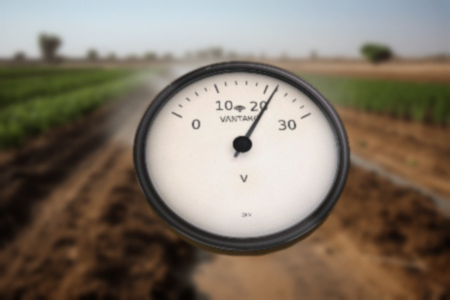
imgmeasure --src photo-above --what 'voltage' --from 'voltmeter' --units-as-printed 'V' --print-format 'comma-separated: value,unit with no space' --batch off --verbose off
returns 22,V
